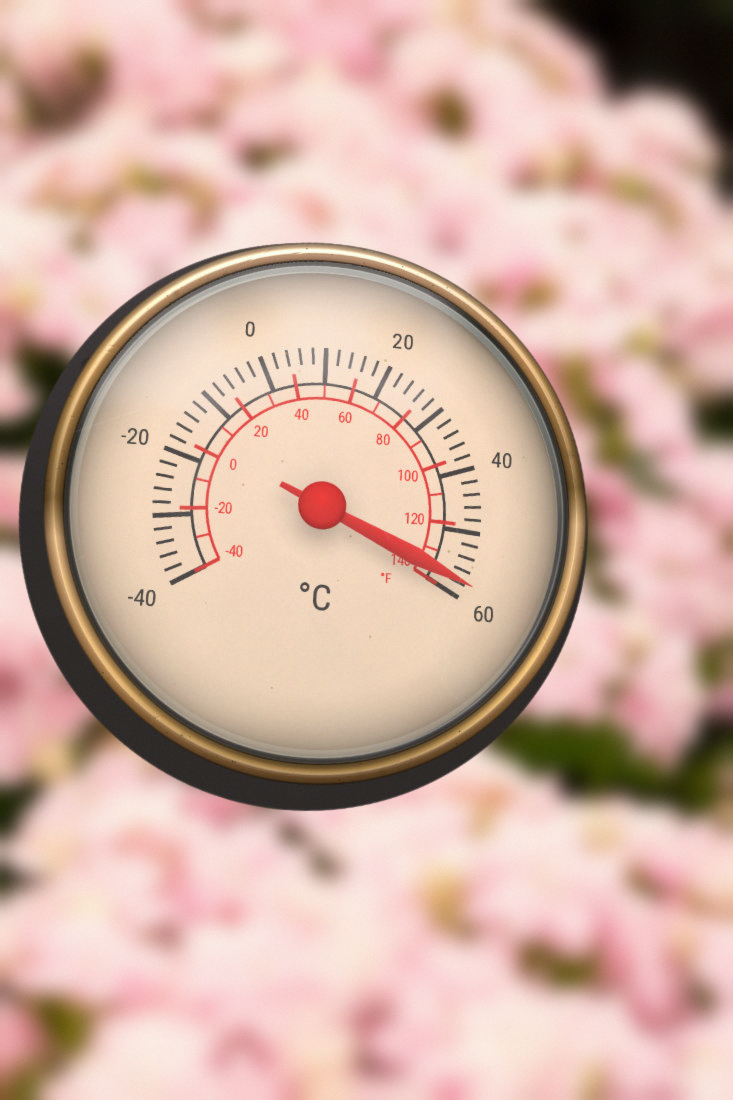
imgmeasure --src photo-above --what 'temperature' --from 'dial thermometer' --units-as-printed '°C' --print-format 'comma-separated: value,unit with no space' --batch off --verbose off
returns 58,°C
